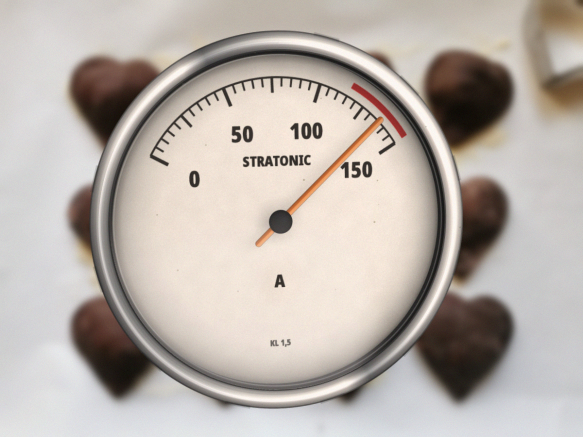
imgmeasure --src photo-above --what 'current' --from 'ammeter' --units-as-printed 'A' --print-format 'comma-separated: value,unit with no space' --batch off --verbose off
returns 135,A
